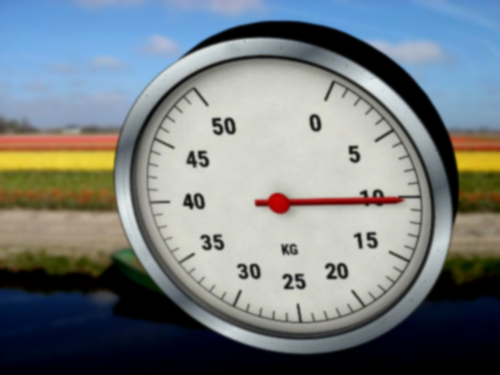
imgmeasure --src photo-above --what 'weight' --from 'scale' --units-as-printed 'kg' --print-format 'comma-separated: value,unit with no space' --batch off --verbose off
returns 10,kg
